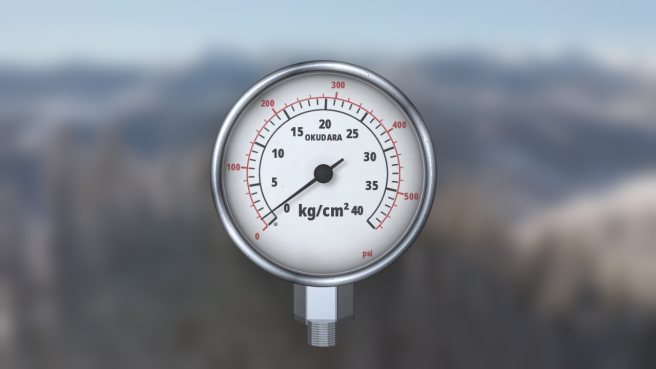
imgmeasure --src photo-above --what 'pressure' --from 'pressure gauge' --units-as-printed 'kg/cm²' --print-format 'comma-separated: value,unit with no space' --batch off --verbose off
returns 1,kg/cm²
